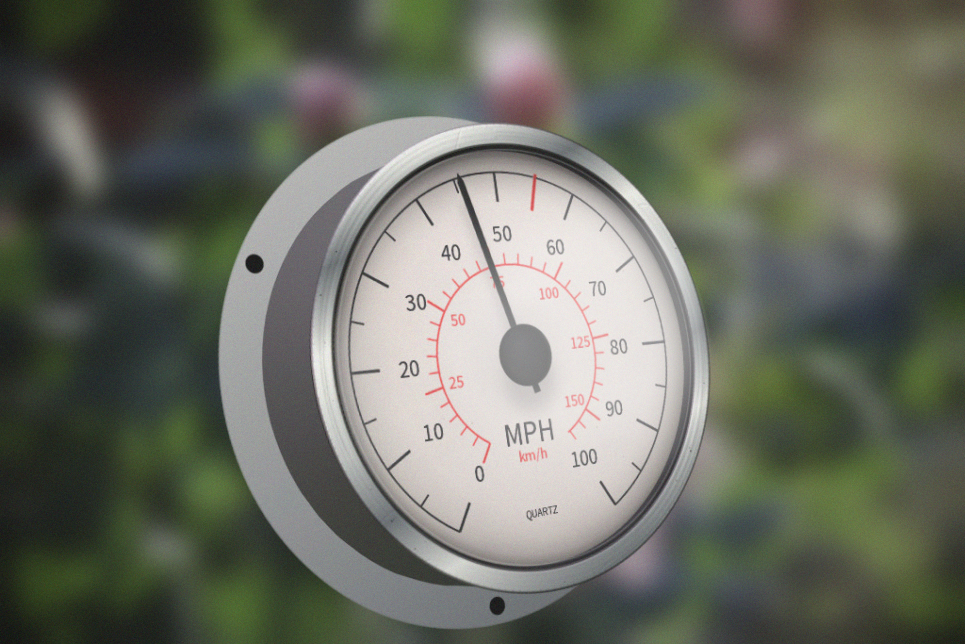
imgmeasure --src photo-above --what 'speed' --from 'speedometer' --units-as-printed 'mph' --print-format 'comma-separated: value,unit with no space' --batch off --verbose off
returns 45,mph
